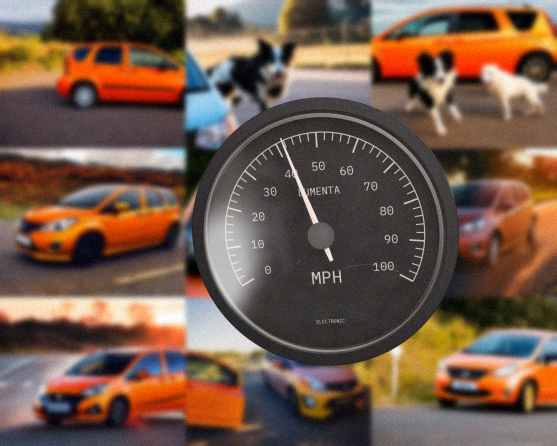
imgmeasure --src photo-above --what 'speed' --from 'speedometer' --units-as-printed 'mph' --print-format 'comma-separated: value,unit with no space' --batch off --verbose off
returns 42,mph
